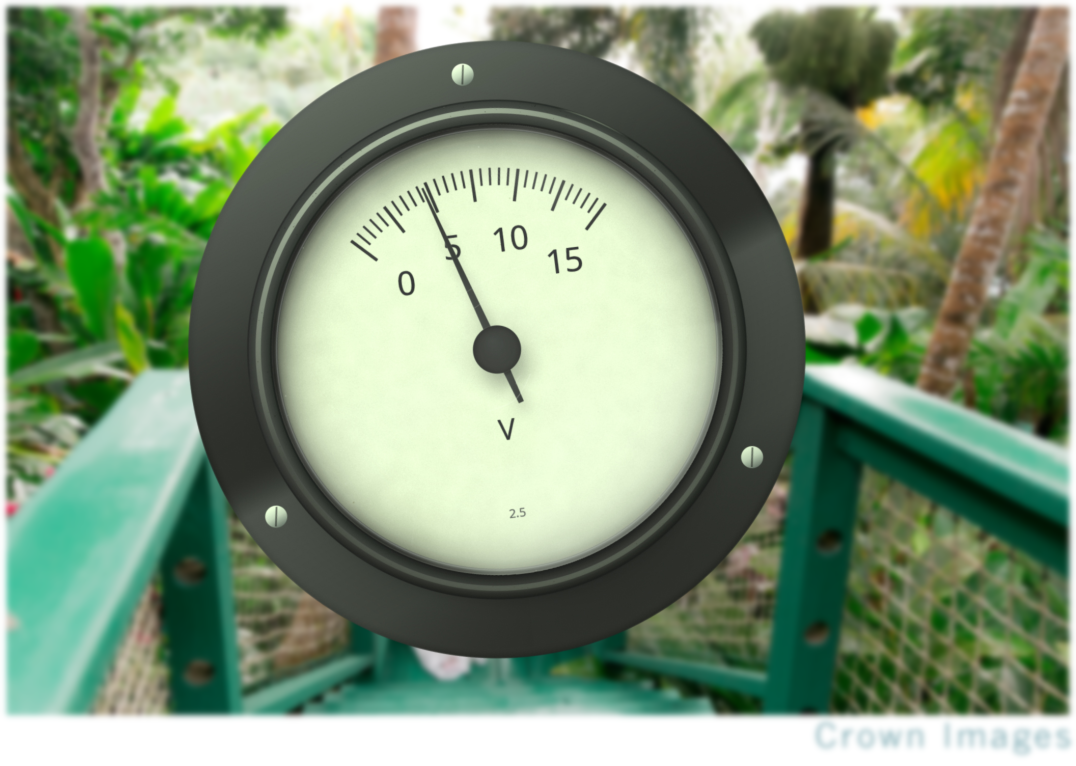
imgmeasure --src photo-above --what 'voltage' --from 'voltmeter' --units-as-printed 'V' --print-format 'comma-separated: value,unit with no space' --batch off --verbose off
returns 4.75,V
